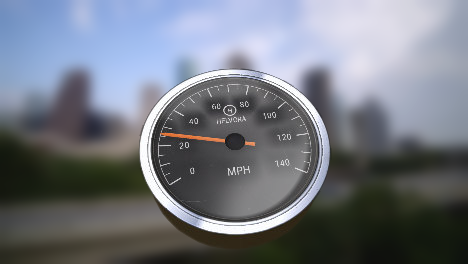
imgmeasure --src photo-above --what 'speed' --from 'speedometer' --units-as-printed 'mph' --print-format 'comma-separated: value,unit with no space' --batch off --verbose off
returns 25,mph
